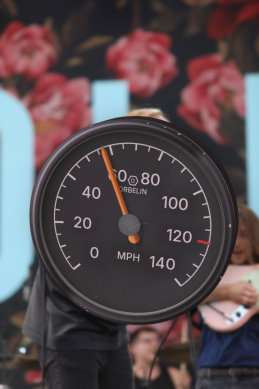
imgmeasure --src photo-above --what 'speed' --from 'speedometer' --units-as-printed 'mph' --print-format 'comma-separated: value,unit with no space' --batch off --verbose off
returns 57.5,mph
